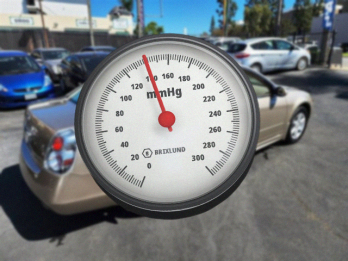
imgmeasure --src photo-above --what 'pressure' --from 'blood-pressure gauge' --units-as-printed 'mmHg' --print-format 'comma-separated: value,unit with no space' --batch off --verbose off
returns 140,mmHg
